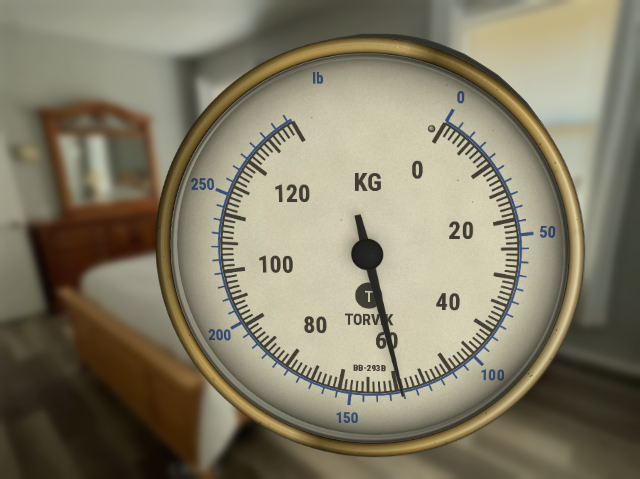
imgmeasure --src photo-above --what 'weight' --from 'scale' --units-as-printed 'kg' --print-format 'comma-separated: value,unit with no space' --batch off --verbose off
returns 59,kg
